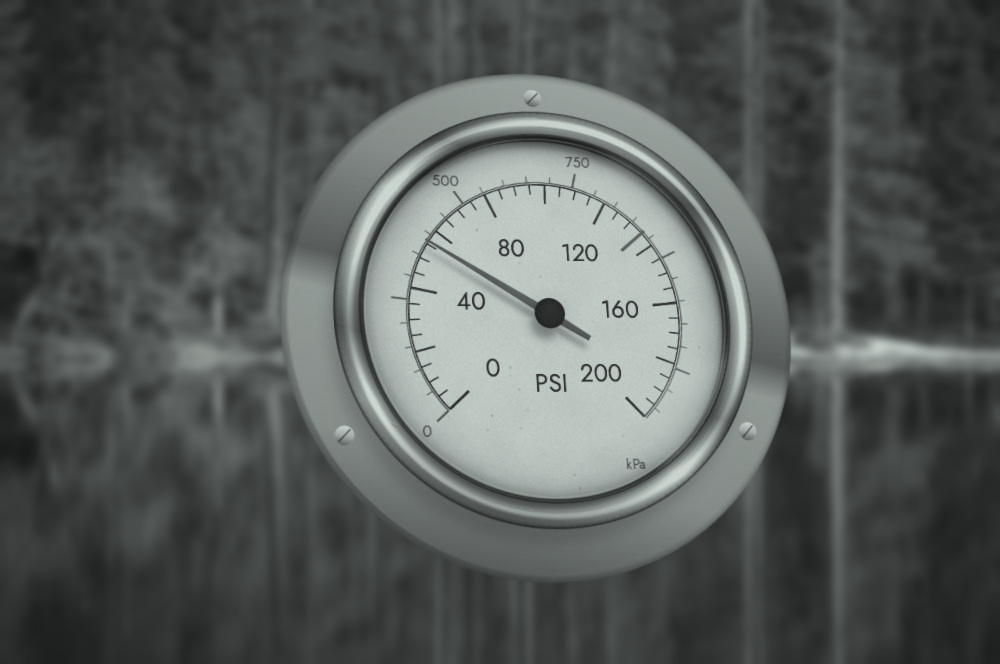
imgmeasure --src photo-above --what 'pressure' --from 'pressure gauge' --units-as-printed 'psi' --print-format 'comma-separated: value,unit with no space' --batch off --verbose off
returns 55,psi
